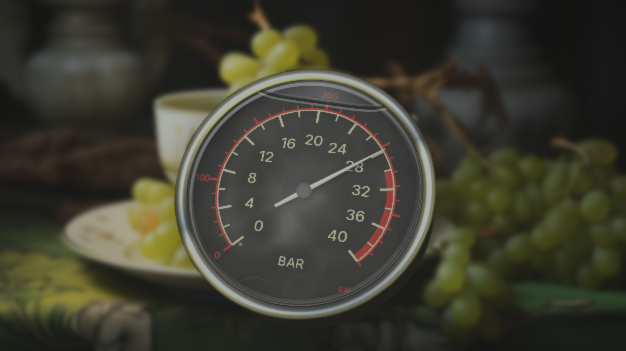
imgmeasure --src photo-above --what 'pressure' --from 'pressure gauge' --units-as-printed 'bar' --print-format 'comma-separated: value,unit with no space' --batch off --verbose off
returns 28,bar
